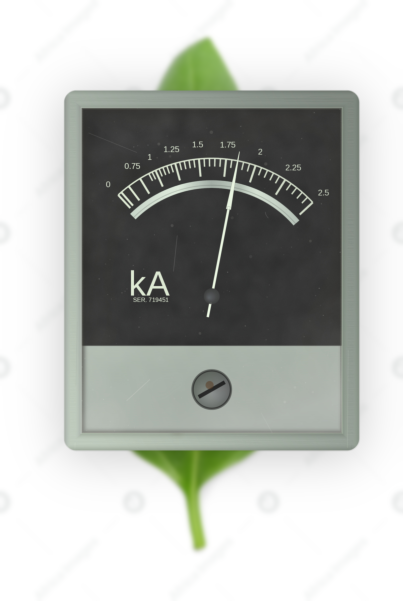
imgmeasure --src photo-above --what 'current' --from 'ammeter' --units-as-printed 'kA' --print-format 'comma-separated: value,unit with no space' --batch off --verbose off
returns 1.85,kA
